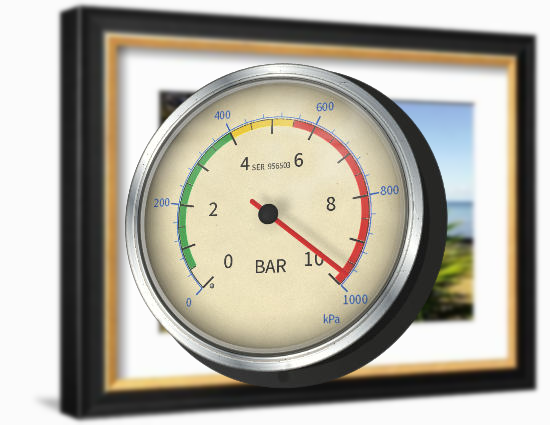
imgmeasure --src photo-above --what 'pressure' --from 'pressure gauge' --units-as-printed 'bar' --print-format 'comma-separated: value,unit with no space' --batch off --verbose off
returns 9.75,bar
